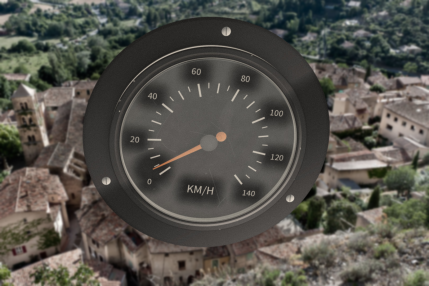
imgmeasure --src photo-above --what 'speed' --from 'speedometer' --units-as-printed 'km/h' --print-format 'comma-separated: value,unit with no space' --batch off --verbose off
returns 5,km/h
